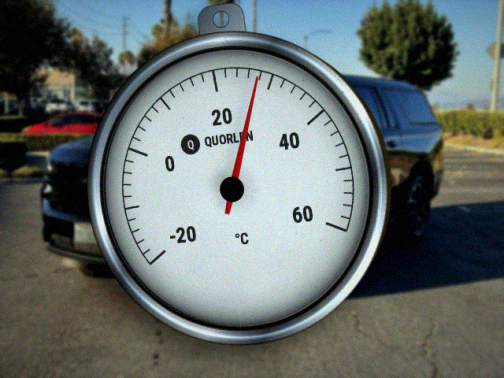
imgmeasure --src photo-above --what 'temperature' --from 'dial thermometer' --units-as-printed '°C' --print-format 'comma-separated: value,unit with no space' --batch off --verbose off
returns 28,°C
